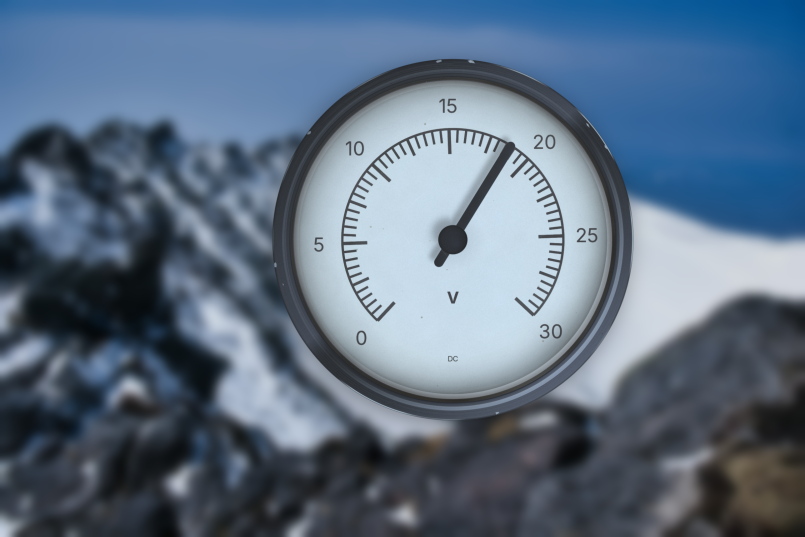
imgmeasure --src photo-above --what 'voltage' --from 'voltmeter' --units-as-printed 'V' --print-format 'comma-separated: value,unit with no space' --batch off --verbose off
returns 18.75,V
